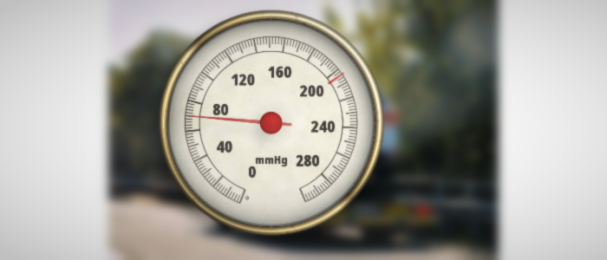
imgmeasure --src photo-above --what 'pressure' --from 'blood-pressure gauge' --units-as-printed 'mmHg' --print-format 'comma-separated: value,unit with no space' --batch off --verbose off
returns 70,mmHg
